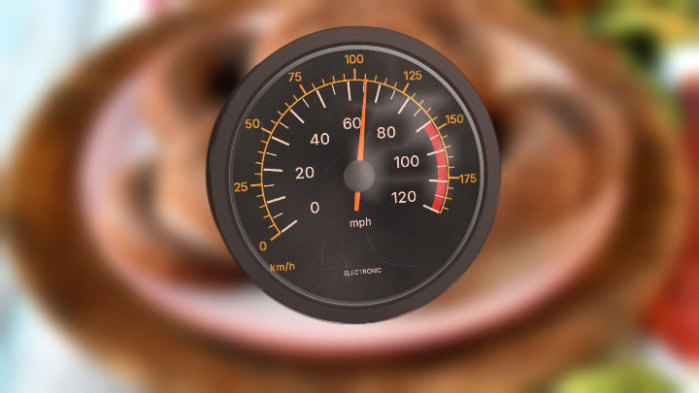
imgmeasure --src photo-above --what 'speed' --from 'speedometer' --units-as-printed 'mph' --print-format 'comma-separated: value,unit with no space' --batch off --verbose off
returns 65,mph
